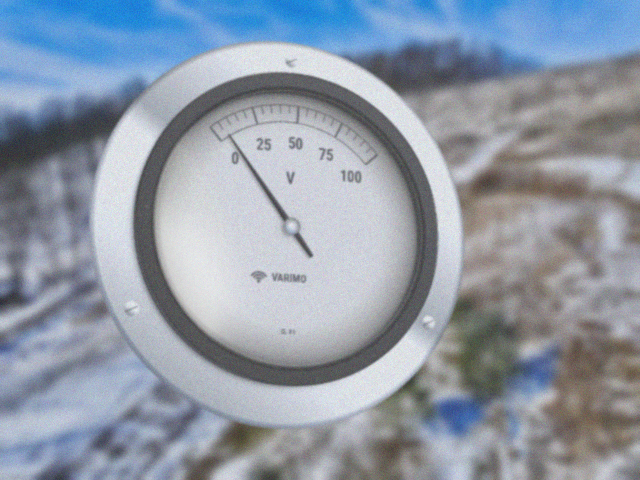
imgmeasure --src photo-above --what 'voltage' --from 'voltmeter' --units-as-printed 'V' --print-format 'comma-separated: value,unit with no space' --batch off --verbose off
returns 5,V
